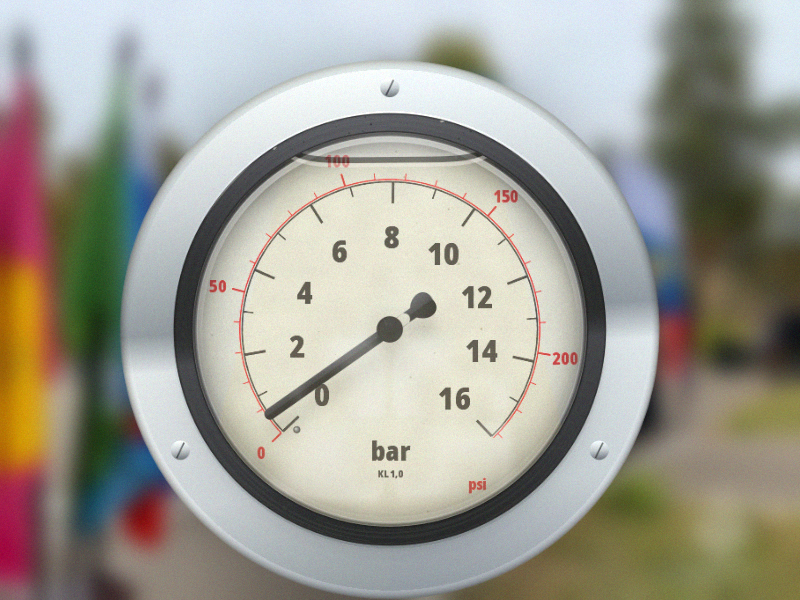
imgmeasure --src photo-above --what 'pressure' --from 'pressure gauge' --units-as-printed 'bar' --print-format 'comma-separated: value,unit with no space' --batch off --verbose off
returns 0.5,bar
